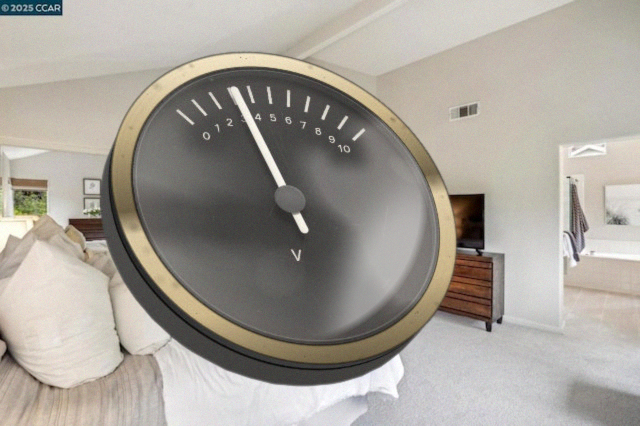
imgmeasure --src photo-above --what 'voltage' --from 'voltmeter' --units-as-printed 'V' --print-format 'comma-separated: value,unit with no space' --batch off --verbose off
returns 3,V
